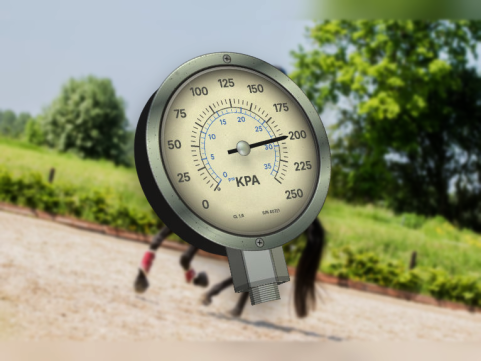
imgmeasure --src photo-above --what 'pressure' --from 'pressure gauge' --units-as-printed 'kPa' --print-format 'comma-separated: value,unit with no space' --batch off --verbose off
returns 200,kPa
